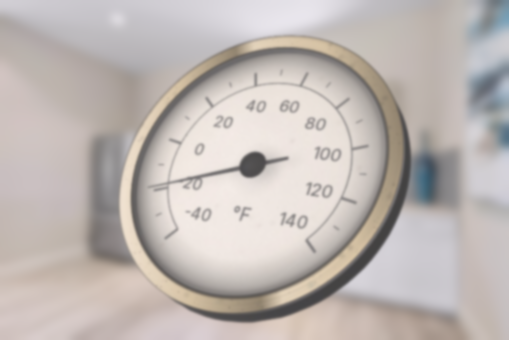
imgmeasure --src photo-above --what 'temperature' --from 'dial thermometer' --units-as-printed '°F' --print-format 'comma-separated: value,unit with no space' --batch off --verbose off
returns -20,°F
